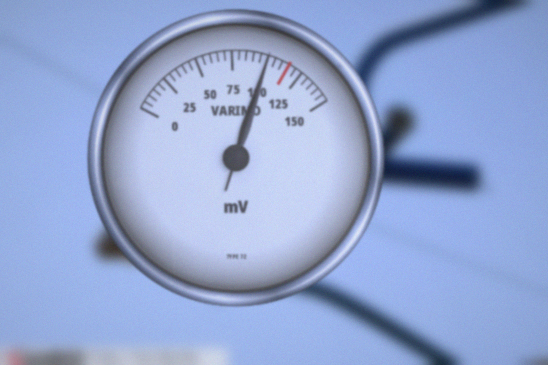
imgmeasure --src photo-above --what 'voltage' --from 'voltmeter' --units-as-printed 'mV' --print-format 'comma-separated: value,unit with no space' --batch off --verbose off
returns 100,mV
